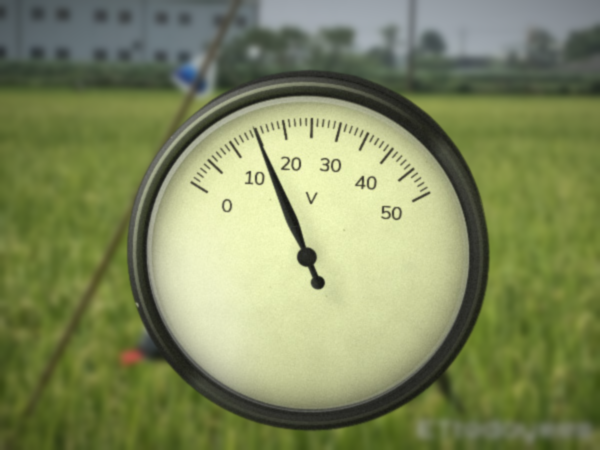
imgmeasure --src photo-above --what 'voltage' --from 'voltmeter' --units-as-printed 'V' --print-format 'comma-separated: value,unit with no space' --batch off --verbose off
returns 15,V
